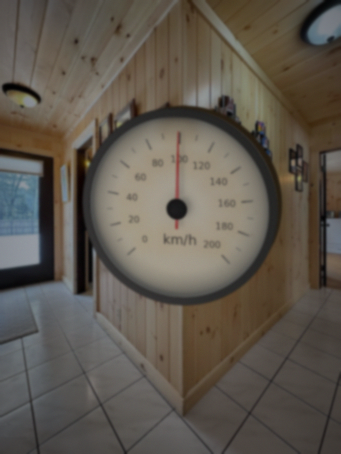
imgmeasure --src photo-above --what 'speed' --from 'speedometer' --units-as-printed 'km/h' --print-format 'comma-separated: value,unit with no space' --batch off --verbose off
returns 100,km/h
